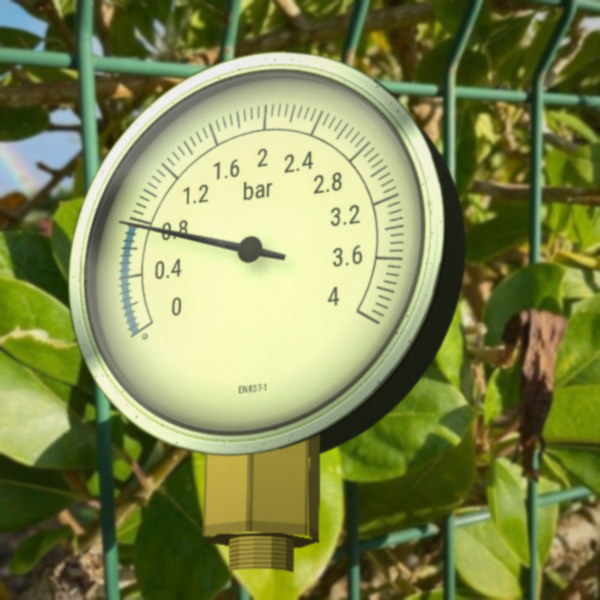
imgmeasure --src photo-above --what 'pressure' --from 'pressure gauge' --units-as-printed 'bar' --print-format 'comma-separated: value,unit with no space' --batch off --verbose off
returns 0.75,bar
